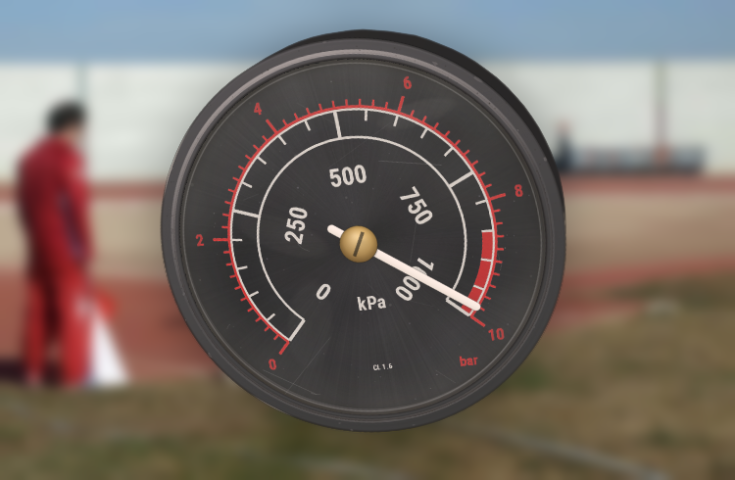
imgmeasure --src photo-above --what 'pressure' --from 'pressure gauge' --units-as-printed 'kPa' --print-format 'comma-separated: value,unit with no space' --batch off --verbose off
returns 975,kPa
